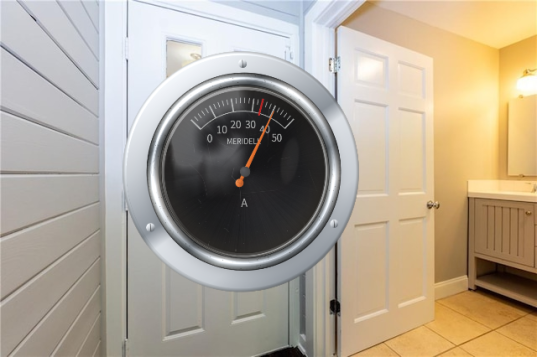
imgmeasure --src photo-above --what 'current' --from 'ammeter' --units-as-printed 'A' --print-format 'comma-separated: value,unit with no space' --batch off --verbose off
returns 40,A
